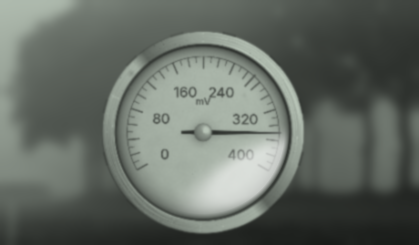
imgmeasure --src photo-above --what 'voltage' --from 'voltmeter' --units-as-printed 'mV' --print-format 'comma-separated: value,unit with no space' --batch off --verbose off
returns 350,mV
